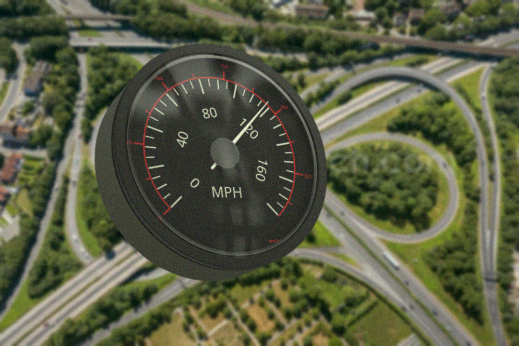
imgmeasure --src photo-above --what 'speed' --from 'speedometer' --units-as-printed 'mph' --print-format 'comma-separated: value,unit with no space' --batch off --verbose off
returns 117.5,mph
